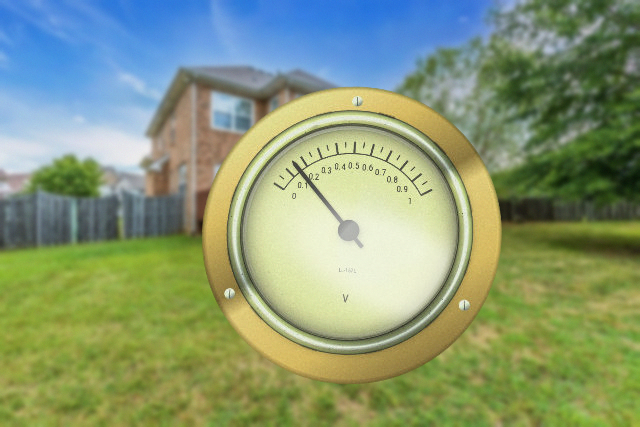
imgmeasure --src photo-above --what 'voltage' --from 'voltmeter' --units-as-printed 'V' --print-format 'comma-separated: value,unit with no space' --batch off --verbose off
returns 0.15,V
